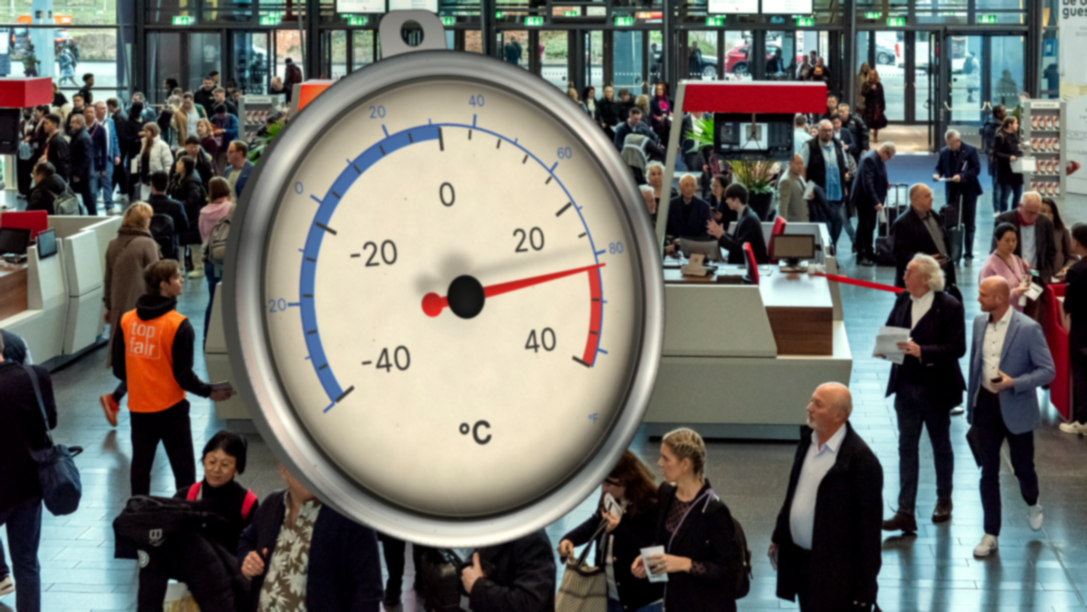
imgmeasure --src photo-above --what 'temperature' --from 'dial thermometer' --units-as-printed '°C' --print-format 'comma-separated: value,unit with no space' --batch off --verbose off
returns 28,°C
